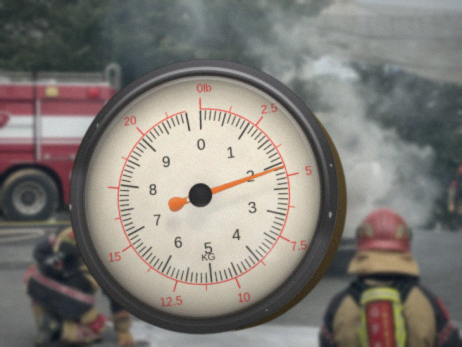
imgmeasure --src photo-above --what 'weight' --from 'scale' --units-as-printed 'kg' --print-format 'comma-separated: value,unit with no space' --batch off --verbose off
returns 2.1,kg
